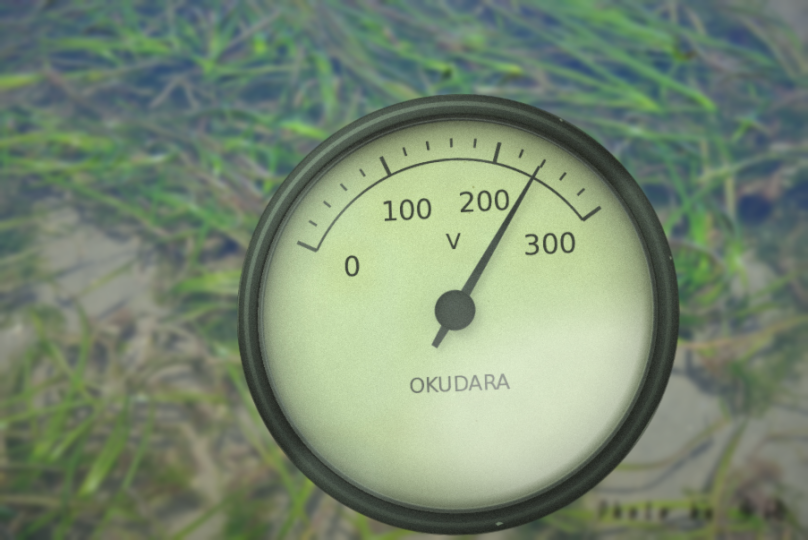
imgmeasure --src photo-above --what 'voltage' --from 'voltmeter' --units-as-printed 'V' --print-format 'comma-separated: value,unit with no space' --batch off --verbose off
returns 240,V
